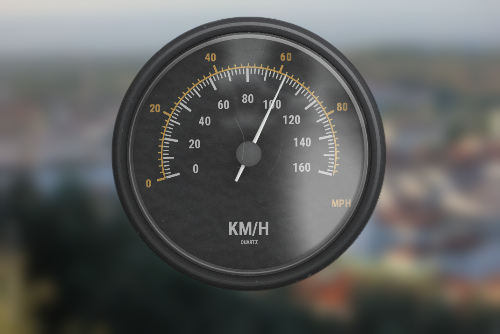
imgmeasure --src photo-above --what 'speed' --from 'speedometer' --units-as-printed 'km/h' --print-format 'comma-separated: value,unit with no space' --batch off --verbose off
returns 100,km/h
